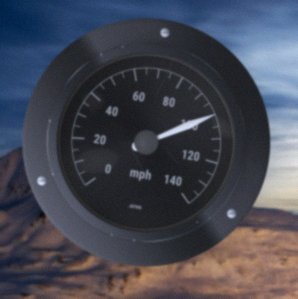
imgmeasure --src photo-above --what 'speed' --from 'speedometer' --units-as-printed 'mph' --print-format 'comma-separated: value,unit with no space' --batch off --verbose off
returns 100,mph
